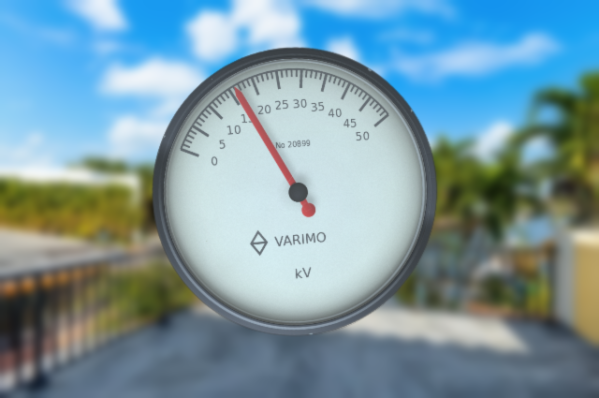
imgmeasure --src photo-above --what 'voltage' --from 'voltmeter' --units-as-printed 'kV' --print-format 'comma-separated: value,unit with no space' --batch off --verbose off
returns 16,kV
